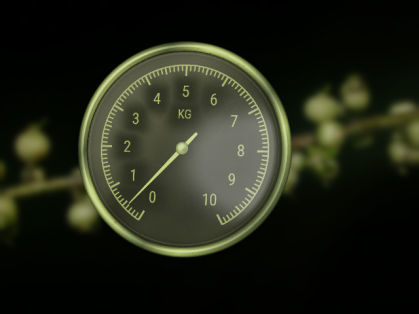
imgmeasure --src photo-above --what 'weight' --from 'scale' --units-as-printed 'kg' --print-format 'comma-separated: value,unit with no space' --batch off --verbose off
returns 0.4,kg
